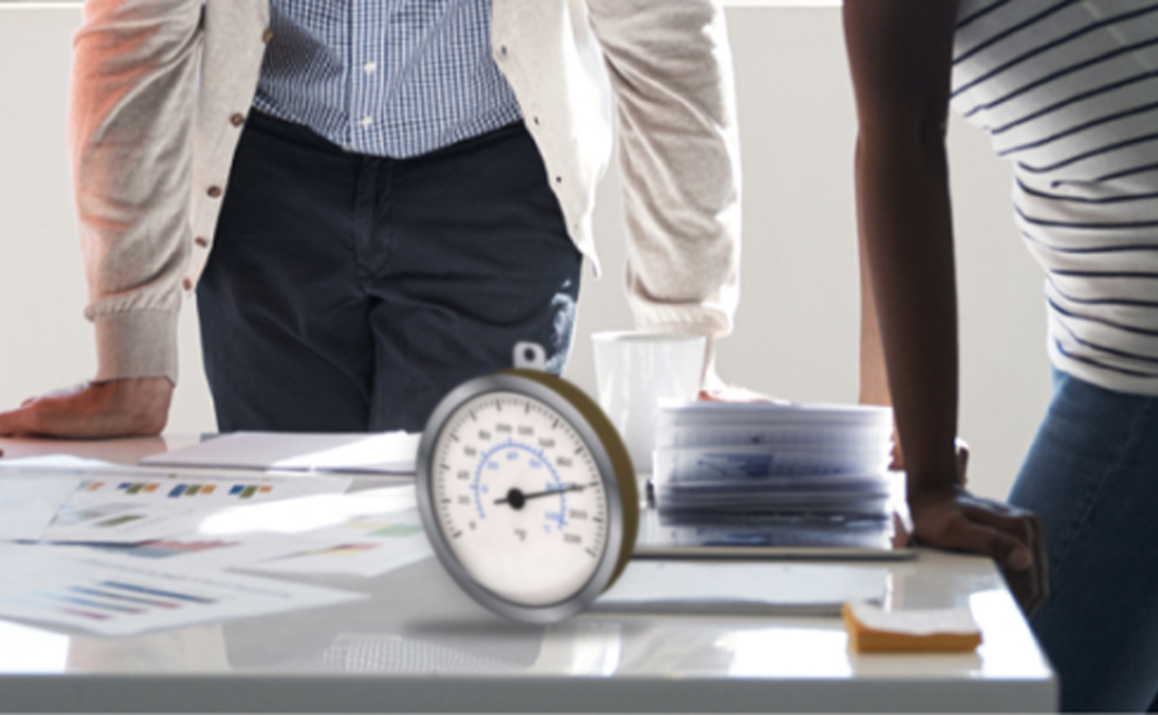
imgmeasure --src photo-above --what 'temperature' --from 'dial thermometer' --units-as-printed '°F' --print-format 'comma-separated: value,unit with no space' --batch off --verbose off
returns 180,°F
